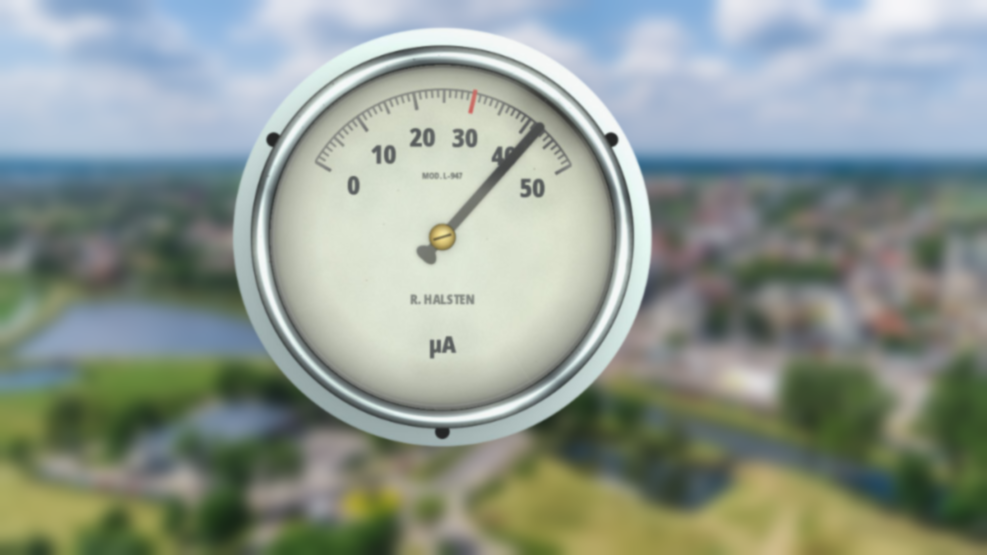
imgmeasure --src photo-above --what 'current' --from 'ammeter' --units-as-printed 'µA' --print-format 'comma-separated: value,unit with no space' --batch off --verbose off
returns 42,µA
